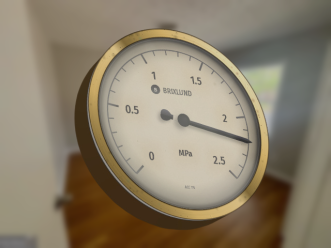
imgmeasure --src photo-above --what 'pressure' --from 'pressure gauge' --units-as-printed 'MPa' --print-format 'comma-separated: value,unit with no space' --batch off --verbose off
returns 2.2,MPa
